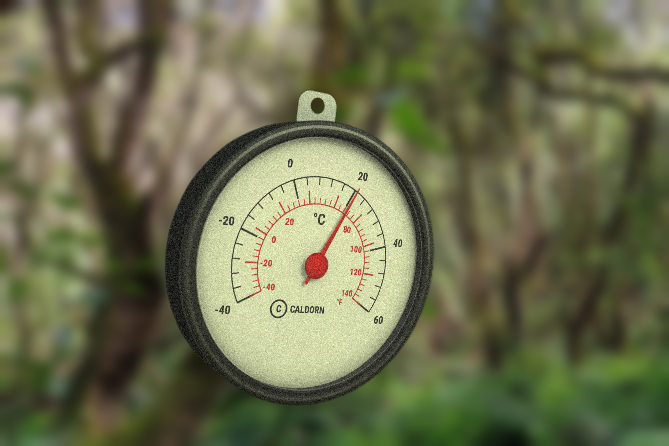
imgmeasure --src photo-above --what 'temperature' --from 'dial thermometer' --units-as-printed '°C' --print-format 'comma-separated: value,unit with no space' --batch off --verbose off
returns 20,°C
